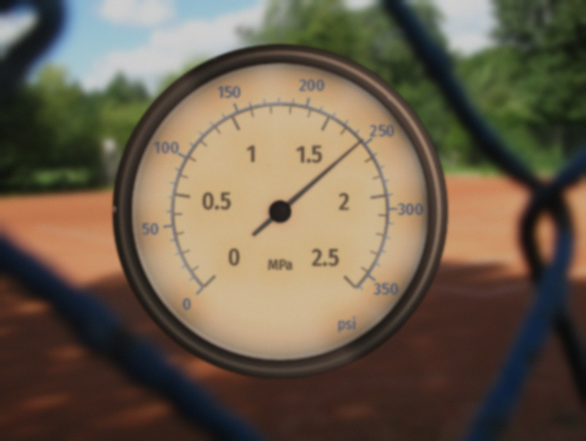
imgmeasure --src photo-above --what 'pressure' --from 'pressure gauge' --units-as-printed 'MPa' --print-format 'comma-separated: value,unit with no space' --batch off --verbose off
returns 1.7,MPa
